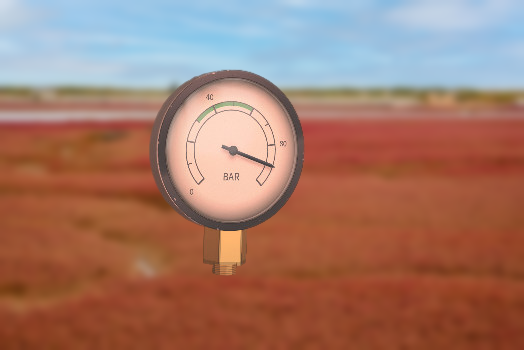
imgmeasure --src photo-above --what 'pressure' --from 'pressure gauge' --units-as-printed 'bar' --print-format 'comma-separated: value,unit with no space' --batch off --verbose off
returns 90,bar
